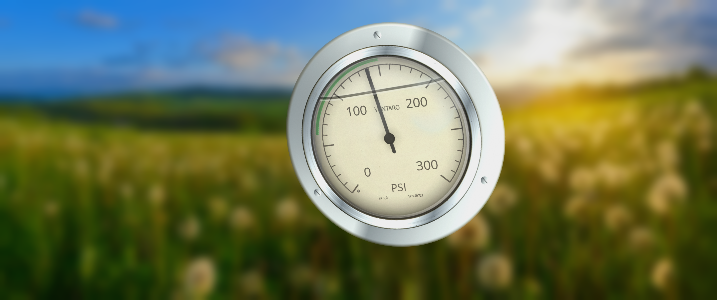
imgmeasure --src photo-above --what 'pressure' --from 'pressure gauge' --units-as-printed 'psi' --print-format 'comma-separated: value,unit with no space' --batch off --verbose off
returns 140,psi
